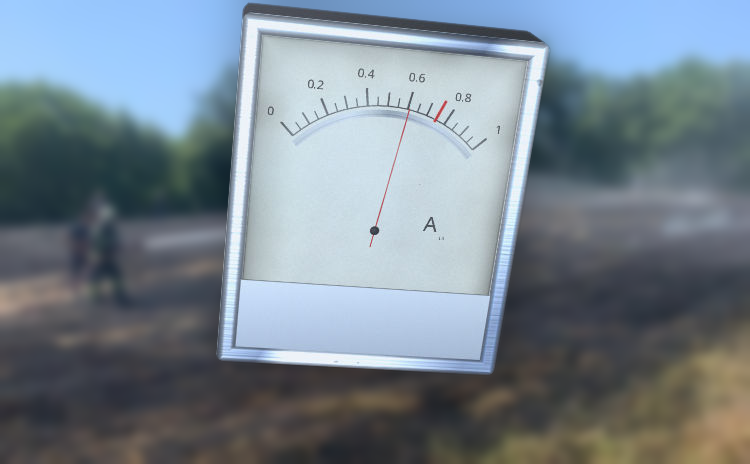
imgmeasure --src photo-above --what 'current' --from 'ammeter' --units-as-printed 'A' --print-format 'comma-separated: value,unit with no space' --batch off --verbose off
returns 0.6,A
